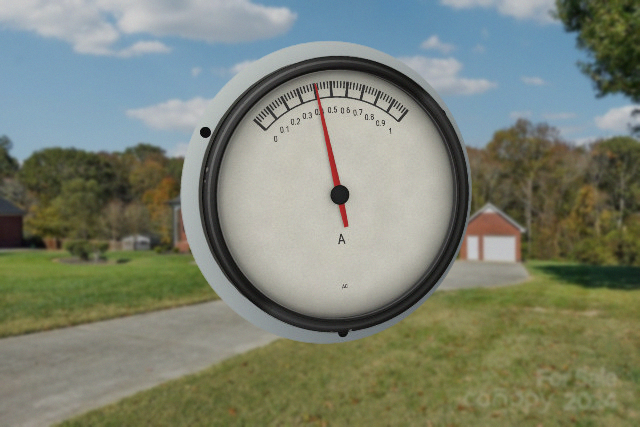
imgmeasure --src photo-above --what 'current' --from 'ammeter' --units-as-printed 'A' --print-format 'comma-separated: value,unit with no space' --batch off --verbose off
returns 0.4,A
